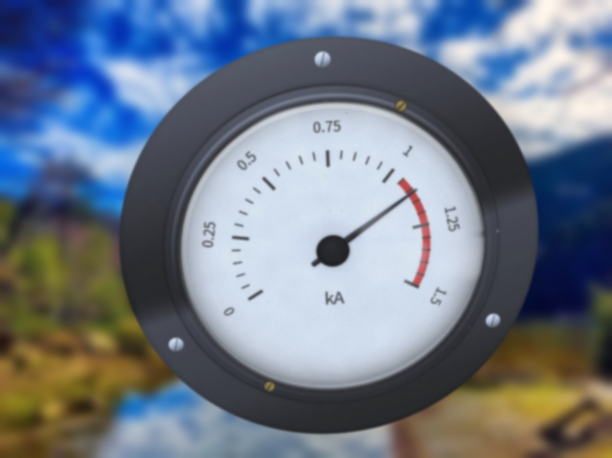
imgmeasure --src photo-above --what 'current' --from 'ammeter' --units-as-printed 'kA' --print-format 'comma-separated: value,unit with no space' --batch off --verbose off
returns 1.1,kA
